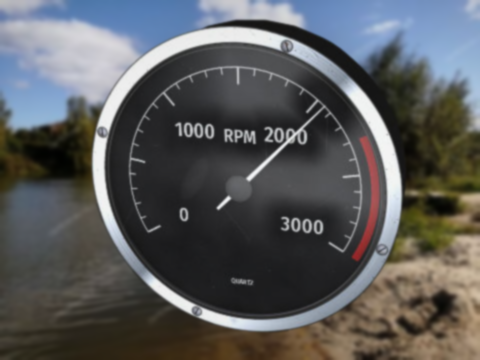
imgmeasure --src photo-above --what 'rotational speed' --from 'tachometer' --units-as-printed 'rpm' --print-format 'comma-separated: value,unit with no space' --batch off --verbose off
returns 2050,rpm
